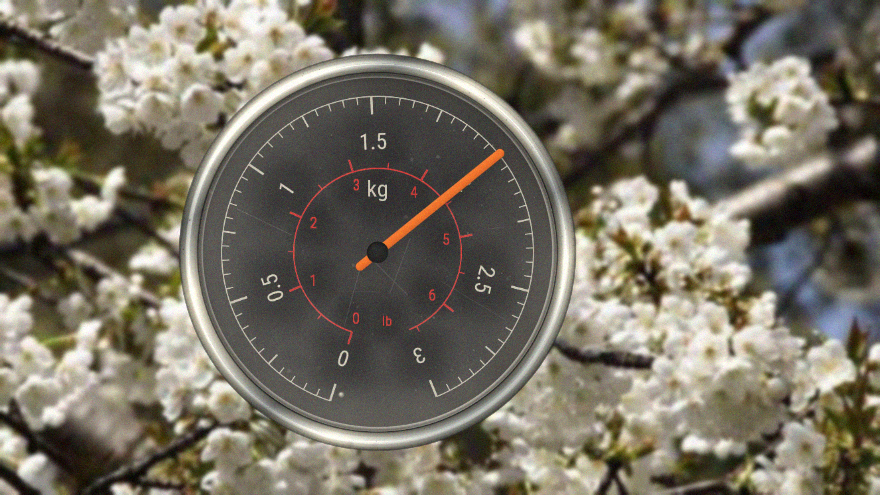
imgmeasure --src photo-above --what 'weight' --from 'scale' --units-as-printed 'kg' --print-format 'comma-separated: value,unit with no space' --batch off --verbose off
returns 2,kg
